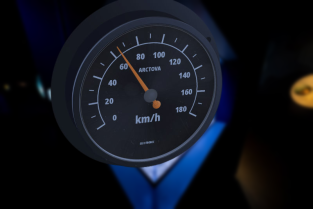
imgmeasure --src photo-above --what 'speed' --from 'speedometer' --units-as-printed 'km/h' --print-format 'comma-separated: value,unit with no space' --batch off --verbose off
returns 65,km/h
